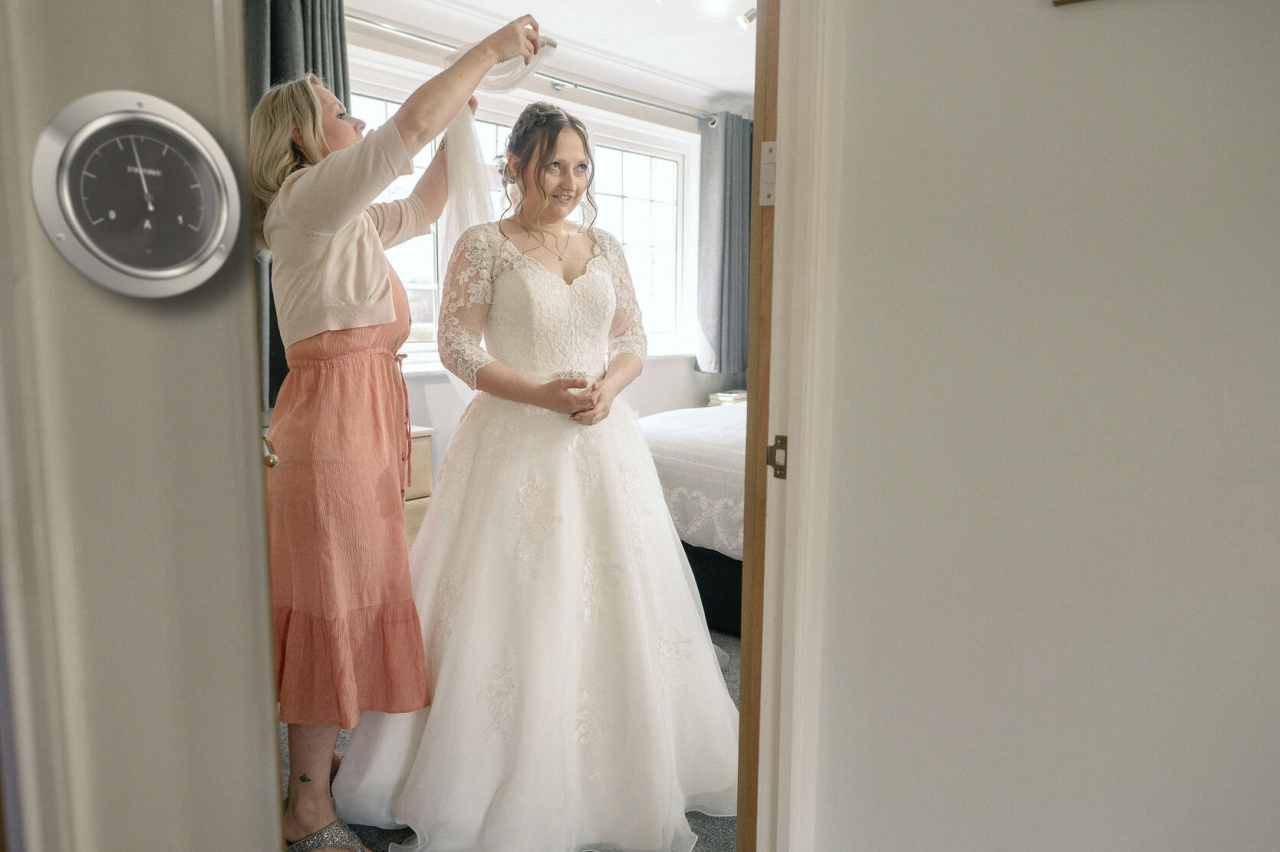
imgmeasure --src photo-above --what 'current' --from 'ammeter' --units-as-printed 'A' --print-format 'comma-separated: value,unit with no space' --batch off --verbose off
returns 0.45,A
